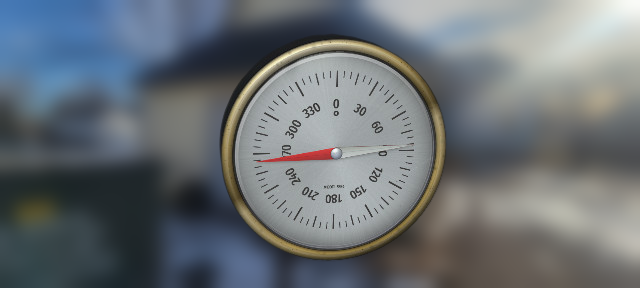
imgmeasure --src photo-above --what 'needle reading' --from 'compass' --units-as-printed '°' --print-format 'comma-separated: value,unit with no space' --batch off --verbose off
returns 265,°
